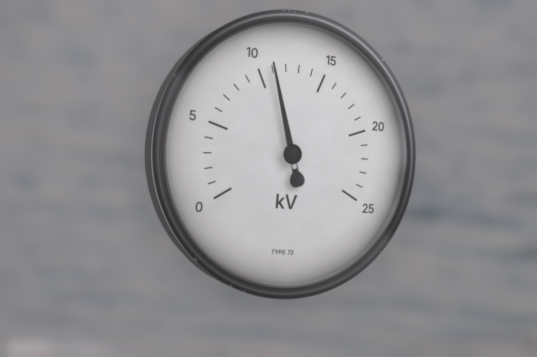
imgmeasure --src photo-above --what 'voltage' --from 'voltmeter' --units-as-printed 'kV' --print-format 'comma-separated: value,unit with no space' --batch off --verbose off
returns 11,kV
